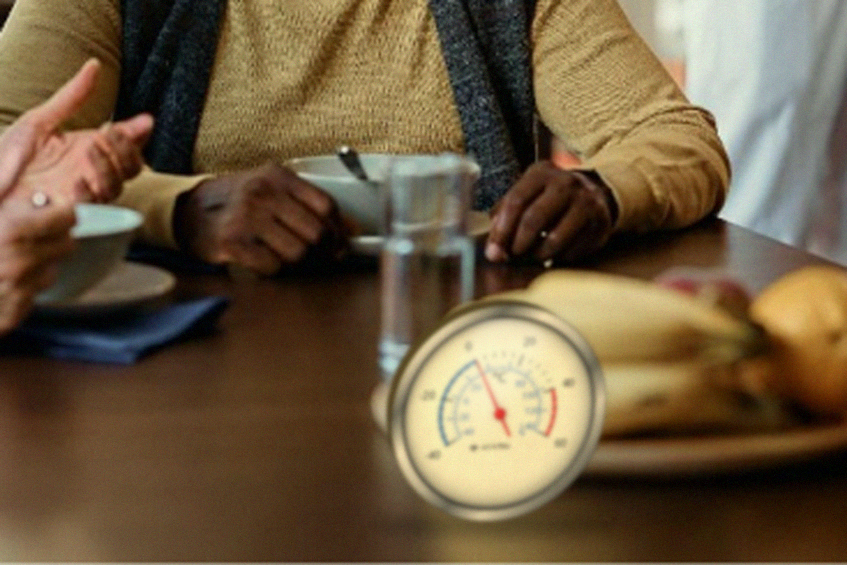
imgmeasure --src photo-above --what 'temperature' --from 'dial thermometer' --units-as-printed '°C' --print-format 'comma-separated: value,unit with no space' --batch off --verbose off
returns 0,°C
